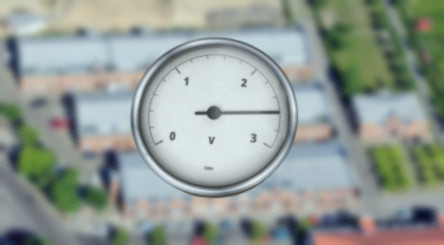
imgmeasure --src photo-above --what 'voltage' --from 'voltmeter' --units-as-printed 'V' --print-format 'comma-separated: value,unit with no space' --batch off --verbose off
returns 2.6,V
